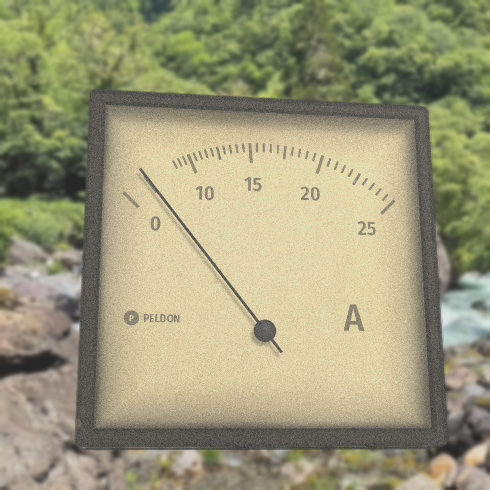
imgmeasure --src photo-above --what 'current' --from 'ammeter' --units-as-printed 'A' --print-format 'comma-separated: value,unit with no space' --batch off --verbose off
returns 5,A
